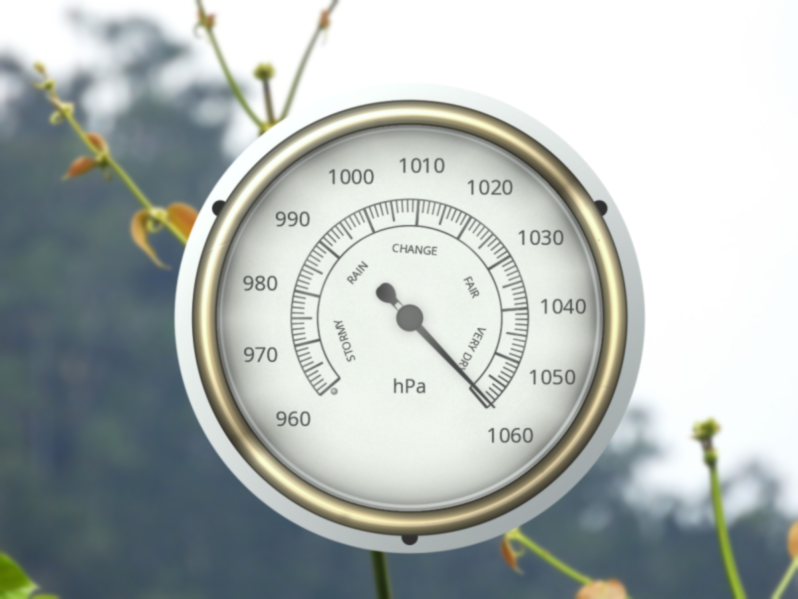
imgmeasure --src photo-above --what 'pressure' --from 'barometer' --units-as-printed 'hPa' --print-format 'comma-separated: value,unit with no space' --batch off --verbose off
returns 1059,hPa
